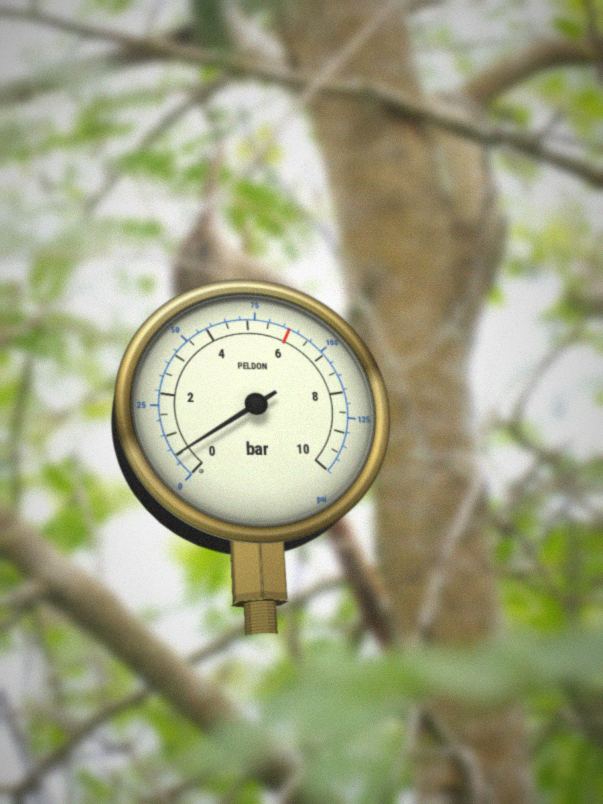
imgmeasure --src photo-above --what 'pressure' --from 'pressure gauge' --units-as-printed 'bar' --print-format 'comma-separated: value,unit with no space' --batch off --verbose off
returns 0.5,bar
